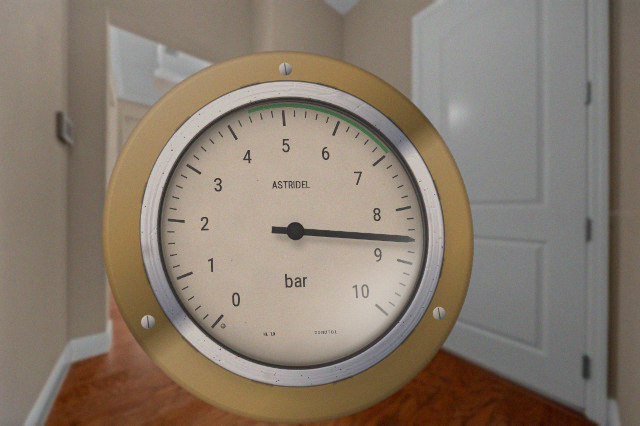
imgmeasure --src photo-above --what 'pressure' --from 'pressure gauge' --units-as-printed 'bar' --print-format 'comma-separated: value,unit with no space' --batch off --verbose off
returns 8.6,bar
